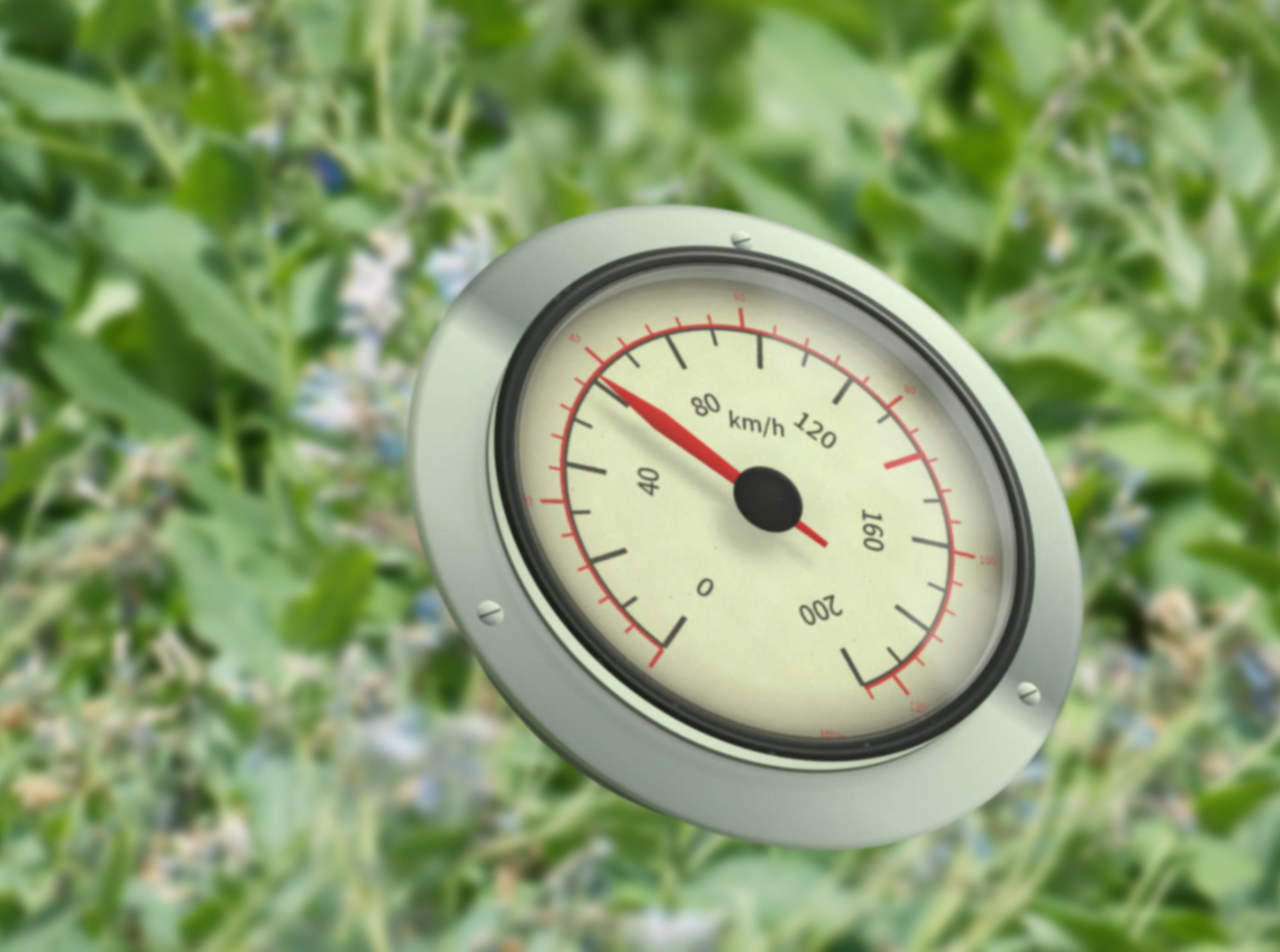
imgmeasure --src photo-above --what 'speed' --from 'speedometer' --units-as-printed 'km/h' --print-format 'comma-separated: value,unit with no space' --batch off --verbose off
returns 60,km/h
